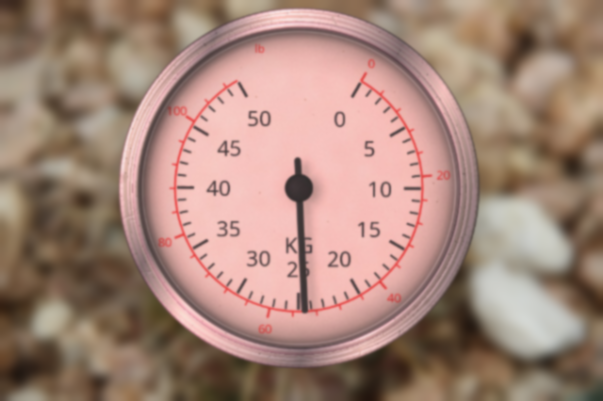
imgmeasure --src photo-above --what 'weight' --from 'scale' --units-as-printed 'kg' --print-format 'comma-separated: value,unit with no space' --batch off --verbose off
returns 24.5,kg
